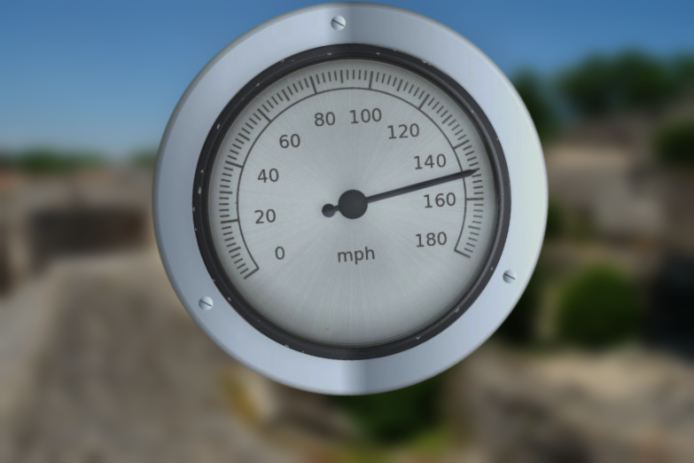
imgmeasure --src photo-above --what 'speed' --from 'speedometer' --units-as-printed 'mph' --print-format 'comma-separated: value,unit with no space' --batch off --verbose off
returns 150,mph
